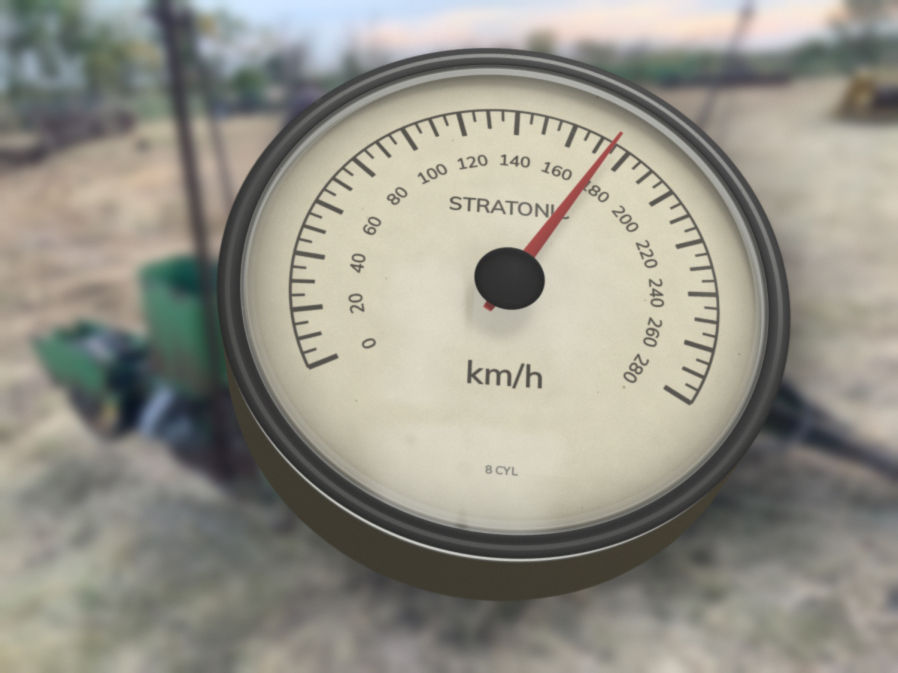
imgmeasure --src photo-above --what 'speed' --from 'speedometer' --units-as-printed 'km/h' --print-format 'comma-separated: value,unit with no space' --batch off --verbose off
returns 175,km/h
